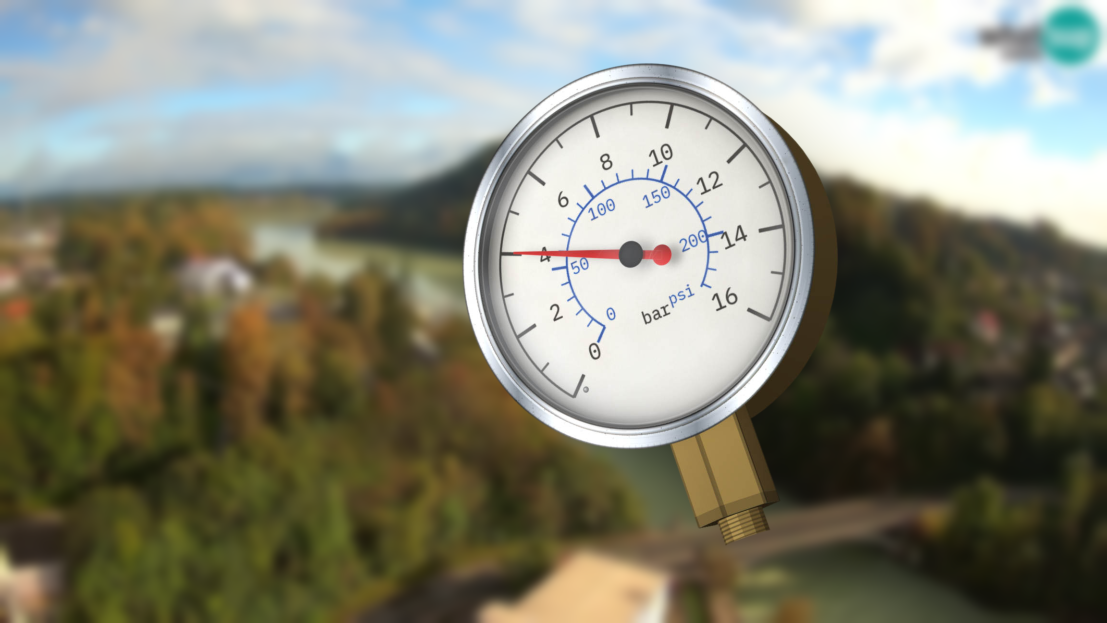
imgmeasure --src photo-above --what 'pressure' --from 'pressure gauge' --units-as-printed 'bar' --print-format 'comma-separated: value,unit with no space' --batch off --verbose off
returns 4,bar
